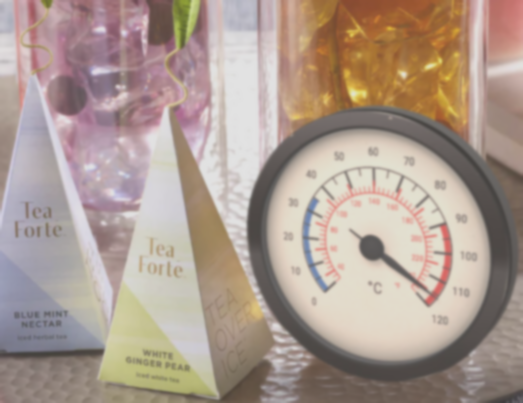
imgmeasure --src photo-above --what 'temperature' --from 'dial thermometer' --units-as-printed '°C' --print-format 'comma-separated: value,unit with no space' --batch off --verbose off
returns 115,°C
